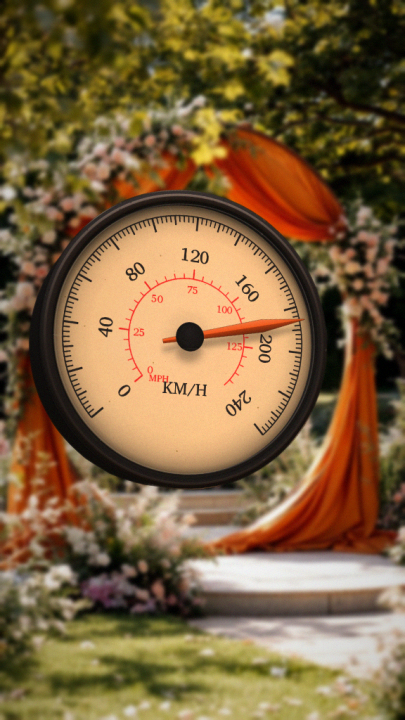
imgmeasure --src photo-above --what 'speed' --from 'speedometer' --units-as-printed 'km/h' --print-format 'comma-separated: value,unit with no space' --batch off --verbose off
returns 186,km/h
